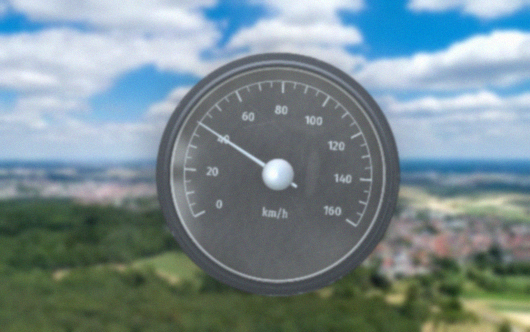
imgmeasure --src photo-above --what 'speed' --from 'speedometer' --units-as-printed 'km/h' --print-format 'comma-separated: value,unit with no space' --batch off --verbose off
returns 40,km/h
